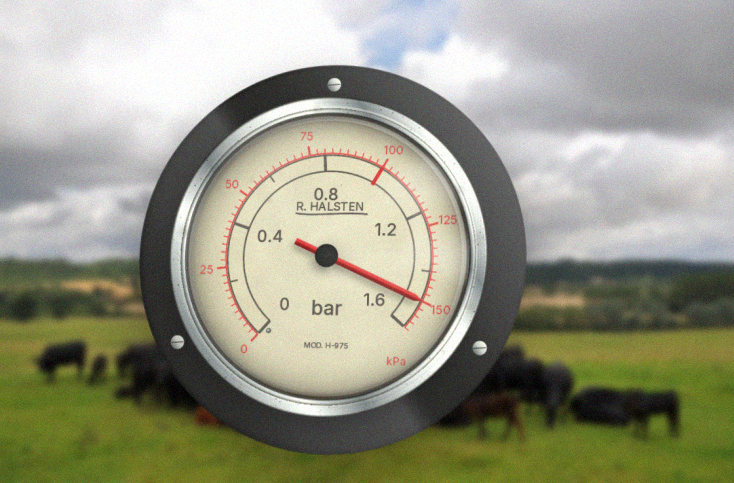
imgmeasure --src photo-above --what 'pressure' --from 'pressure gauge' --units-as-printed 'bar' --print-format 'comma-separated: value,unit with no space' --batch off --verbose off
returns 1.5,bar
